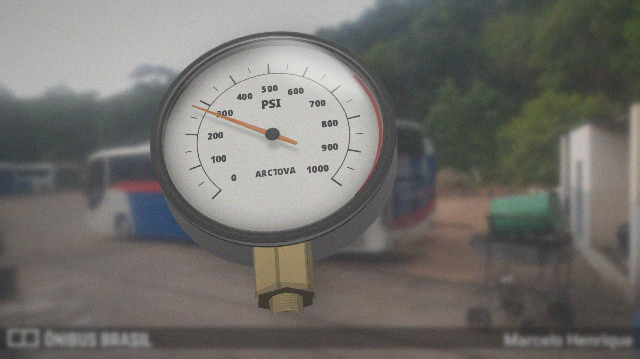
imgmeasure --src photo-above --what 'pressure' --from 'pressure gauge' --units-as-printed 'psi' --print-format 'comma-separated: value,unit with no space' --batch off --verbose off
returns 275,psi
